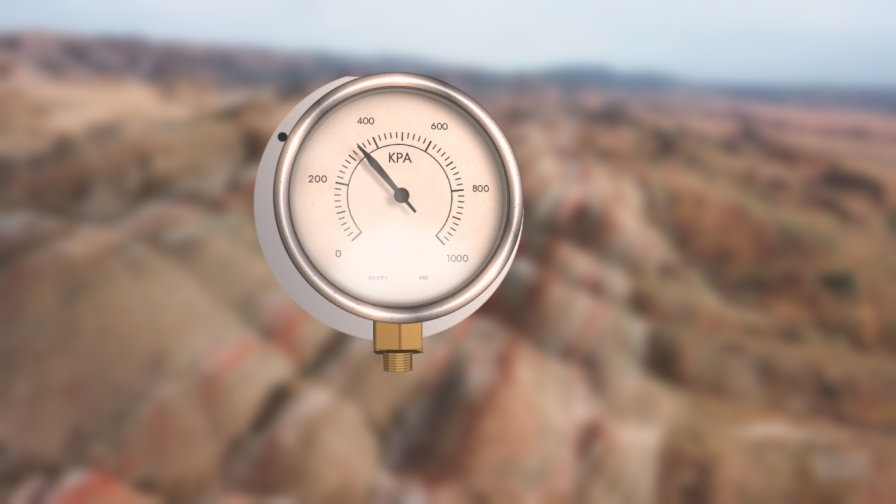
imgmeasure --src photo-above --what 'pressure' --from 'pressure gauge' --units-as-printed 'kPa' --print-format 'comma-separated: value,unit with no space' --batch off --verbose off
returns 340,kPa
